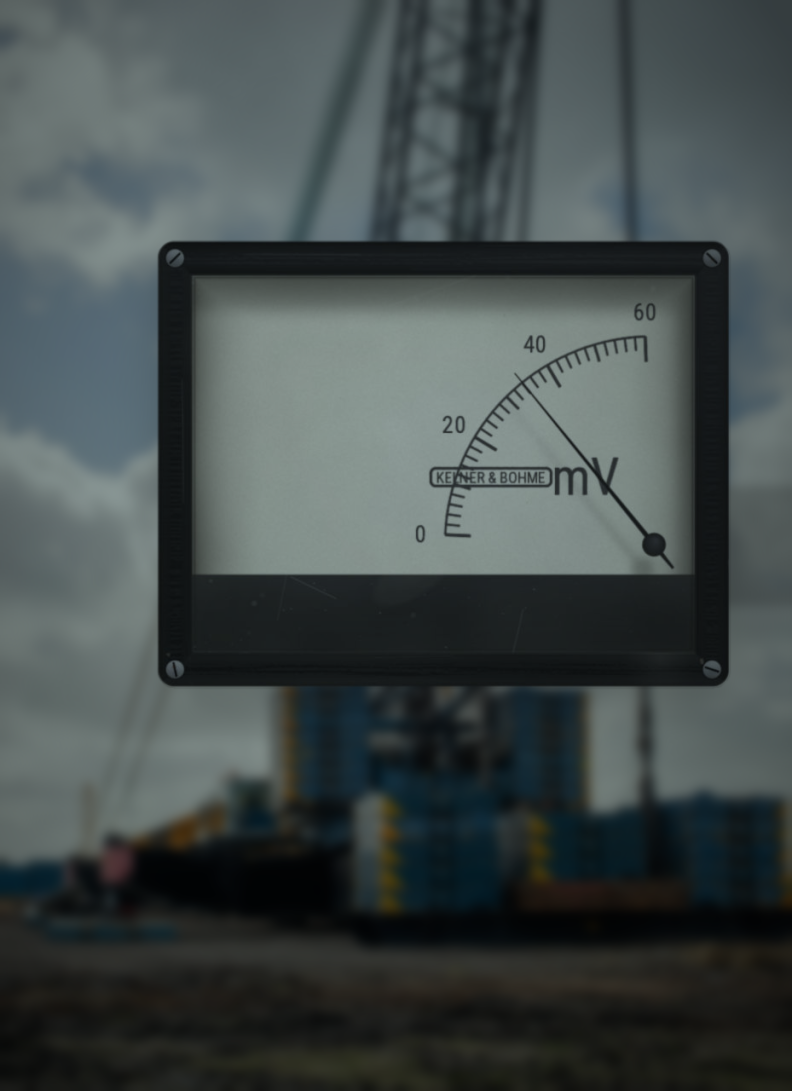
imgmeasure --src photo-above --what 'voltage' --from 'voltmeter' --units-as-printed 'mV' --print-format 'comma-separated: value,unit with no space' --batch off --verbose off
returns 34,mV
